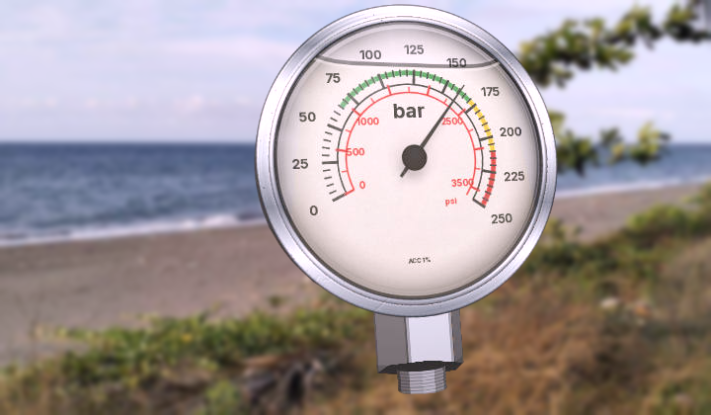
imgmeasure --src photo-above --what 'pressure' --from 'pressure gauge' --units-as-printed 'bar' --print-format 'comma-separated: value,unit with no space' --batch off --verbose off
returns 160,bar
